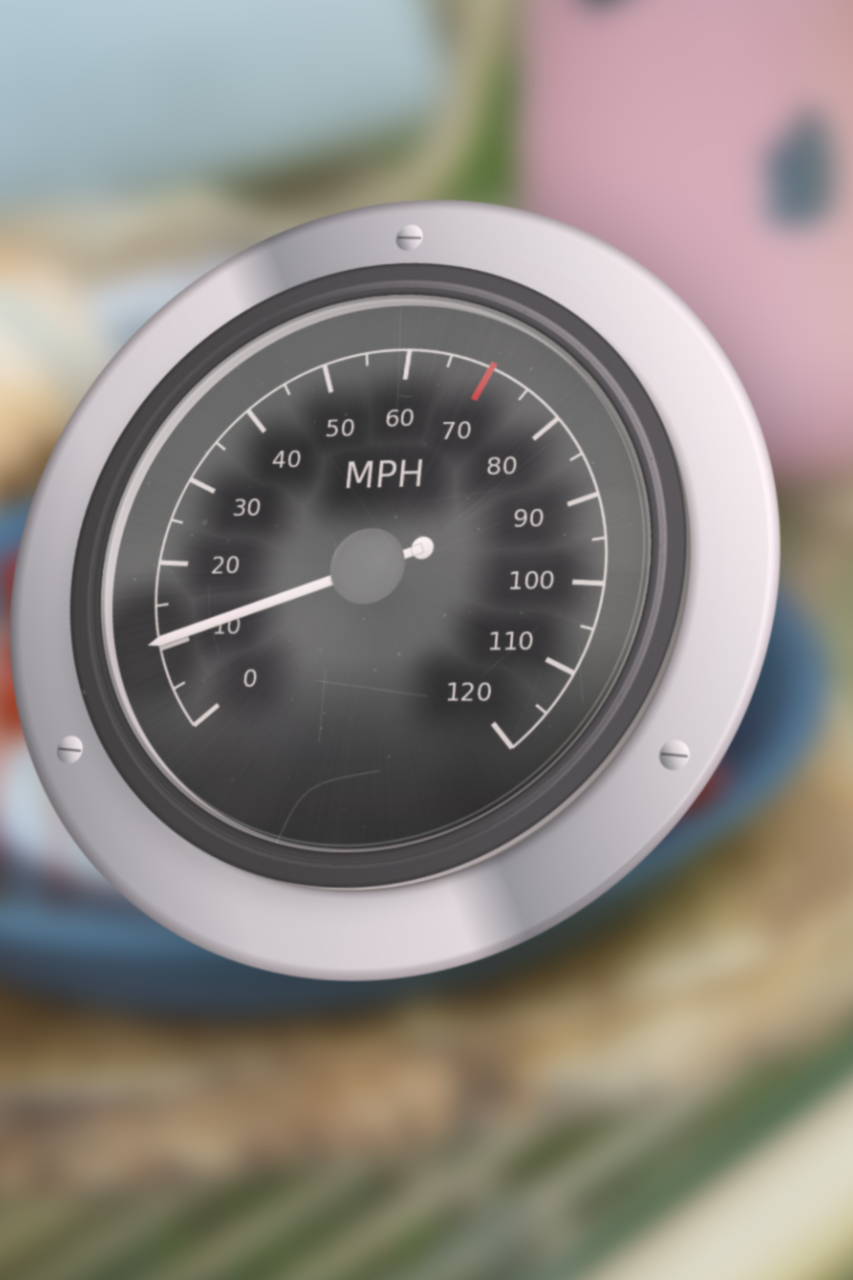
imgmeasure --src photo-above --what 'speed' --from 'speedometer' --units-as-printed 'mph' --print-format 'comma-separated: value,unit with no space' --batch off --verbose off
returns 10,mph
